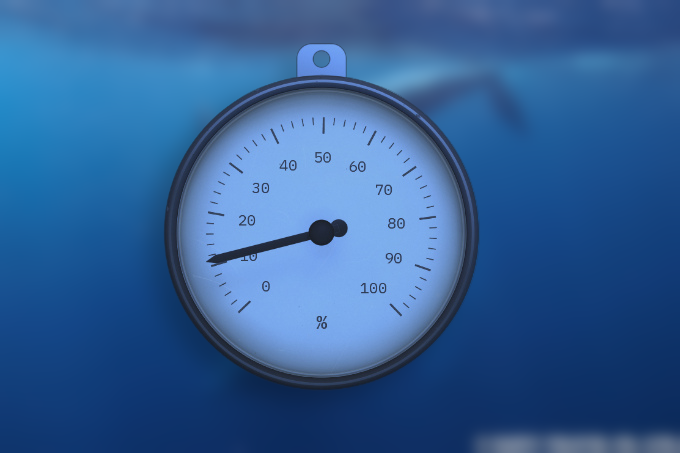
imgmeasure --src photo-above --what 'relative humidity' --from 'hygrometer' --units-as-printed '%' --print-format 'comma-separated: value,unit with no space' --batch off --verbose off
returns 11,%
